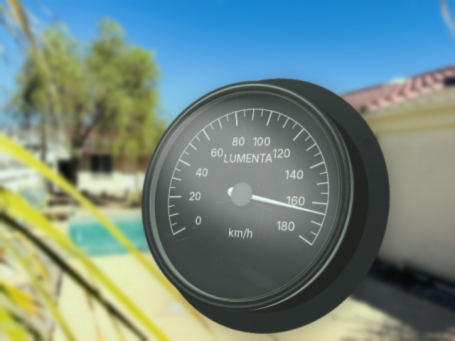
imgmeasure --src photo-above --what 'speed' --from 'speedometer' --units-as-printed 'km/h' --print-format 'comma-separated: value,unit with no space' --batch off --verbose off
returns 165,km/h
